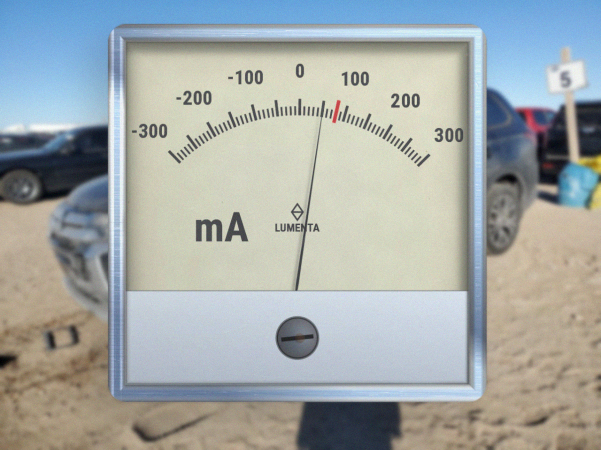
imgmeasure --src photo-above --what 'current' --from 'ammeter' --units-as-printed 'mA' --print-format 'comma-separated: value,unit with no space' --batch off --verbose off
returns 50,mA
